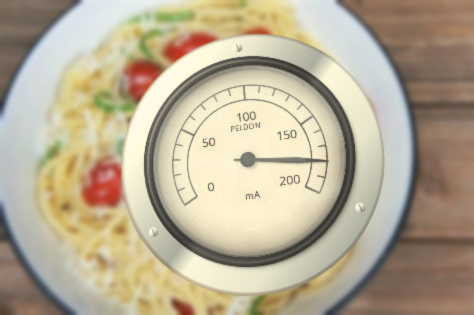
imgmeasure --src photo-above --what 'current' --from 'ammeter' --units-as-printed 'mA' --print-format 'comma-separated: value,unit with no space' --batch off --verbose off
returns 180,mA
